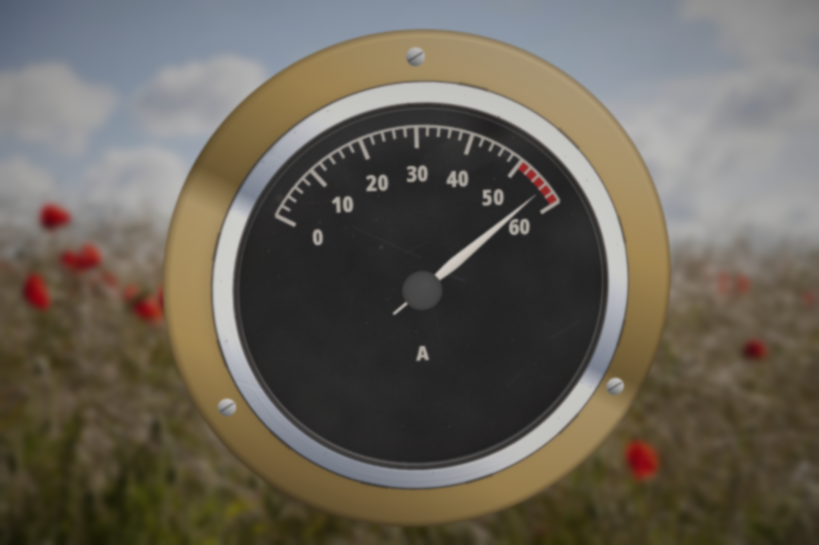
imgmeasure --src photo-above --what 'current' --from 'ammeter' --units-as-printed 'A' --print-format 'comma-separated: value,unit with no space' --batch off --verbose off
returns 56,A
